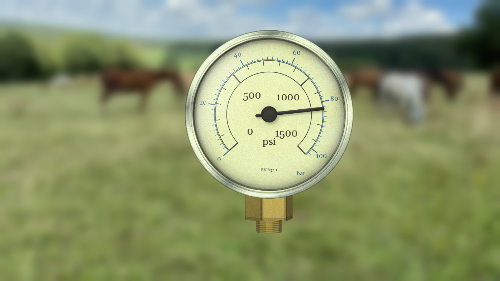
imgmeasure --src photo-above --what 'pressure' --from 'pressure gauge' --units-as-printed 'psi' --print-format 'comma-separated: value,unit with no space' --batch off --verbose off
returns 1200,psi
